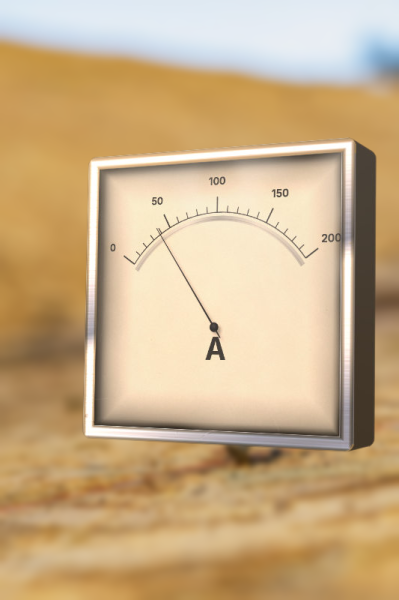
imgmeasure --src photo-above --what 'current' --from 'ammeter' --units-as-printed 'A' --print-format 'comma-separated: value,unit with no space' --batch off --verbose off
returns 40,A
